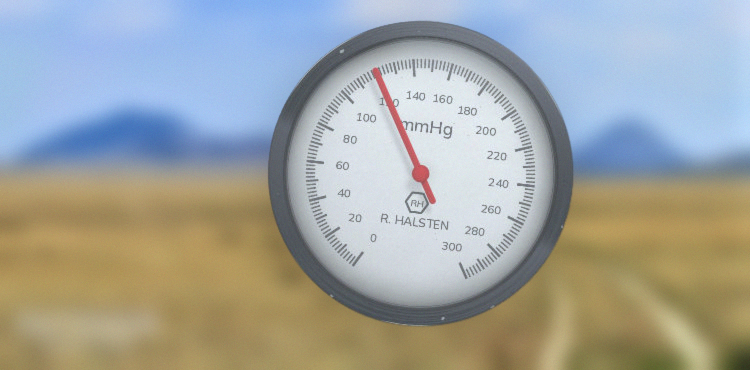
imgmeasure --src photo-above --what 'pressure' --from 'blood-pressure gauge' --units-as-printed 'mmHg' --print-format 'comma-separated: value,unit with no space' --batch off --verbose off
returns 120,mmHg
